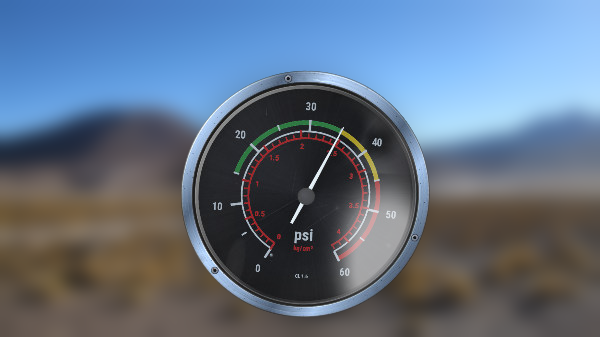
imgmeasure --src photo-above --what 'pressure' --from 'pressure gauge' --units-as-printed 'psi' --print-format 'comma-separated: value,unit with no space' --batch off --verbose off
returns 35,psi
